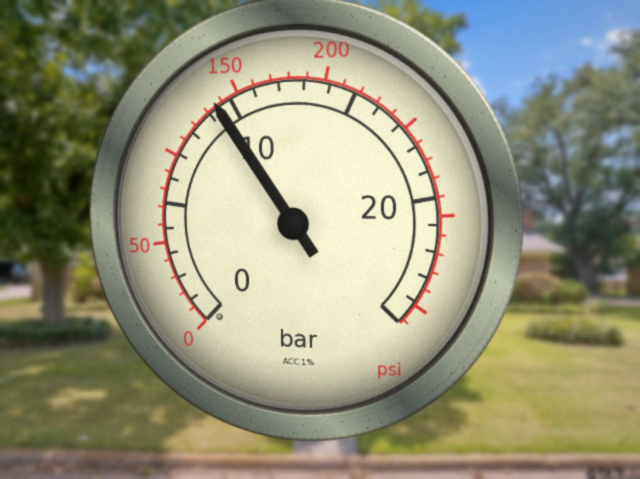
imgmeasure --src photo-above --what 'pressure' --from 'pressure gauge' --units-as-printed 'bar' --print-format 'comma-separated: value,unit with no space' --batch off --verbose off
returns 9.5,bar
